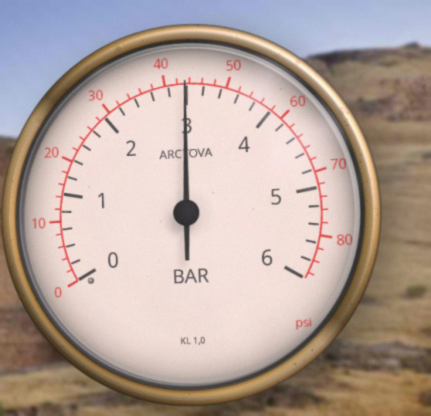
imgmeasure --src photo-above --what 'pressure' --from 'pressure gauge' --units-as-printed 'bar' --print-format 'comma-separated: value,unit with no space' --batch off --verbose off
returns 3,bar
